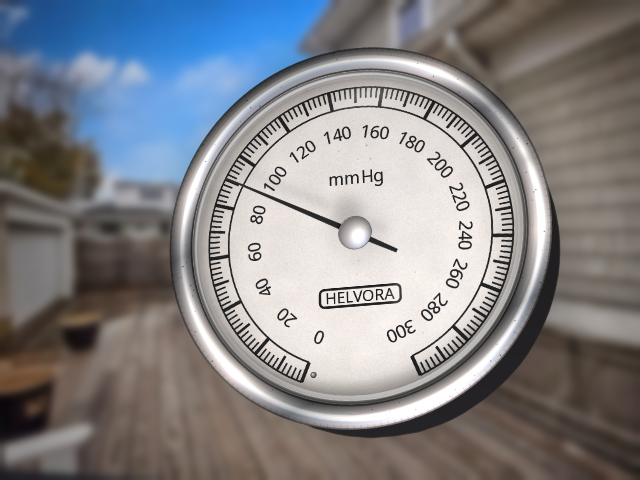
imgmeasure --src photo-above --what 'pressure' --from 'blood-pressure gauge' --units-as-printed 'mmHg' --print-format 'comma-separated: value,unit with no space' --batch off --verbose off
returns 90,mmHg
